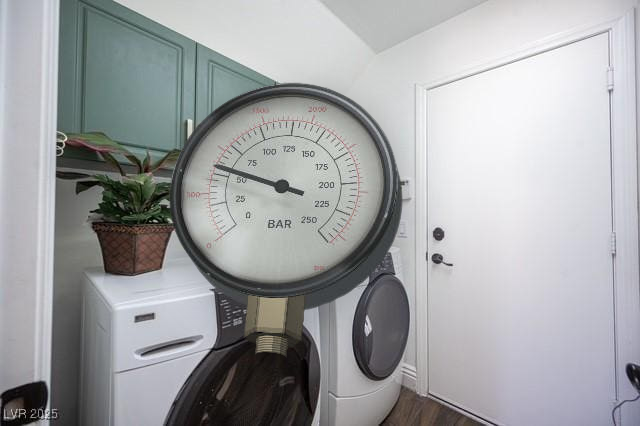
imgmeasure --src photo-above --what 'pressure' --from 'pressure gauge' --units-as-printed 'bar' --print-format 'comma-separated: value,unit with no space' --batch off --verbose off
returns 55,bar
